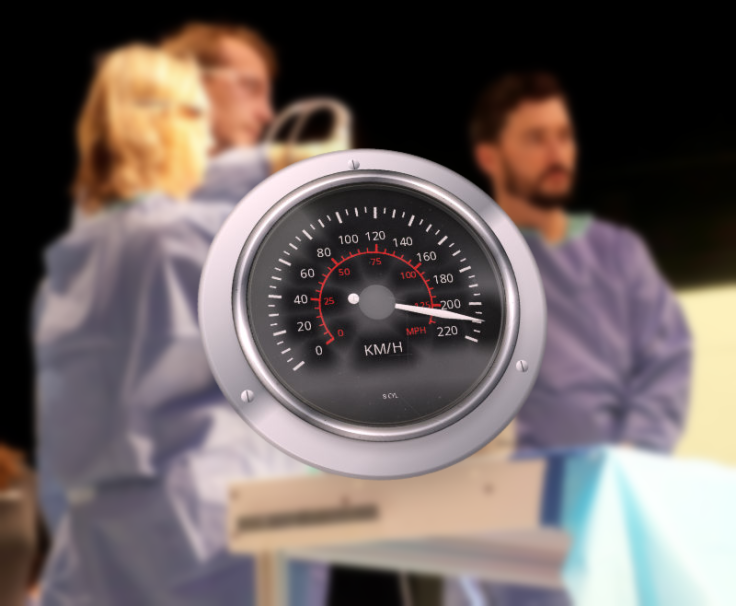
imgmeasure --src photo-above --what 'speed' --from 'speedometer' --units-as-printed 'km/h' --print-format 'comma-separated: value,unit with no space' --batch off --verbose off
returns 210,km/h
